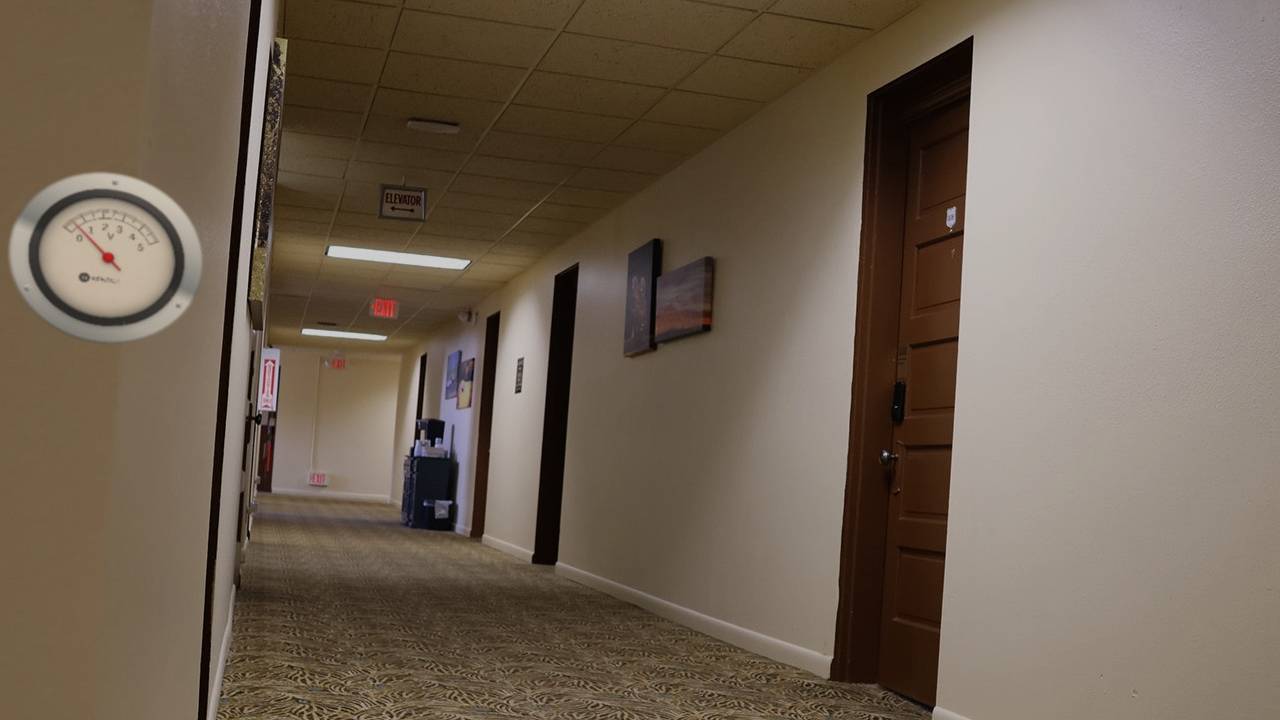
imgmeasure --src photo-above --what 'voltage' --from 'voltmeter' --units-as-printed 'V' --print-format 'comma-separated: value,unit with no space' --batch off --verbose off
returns 0.5,V
